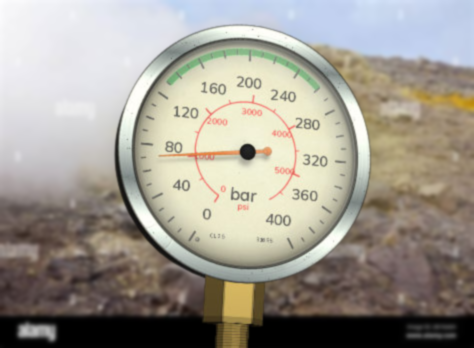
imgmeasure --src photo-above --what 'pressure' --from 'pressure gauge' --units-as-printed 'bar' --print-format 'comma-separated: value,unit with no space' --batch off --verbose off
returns 70,bar
